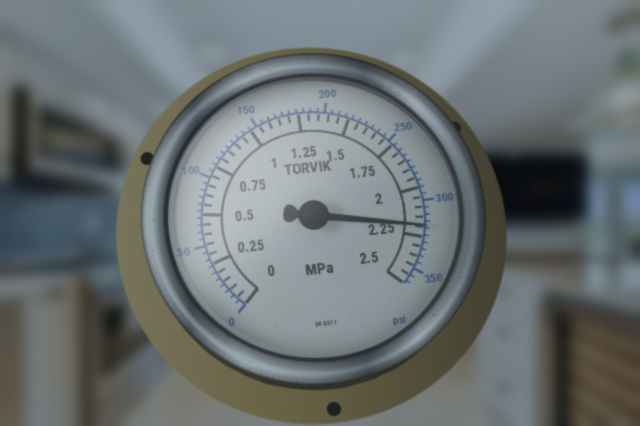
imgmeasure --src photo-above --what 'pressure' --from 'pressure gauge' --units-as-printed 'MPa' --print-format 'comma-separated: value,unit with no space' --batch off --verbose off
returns 2.2,MPa
